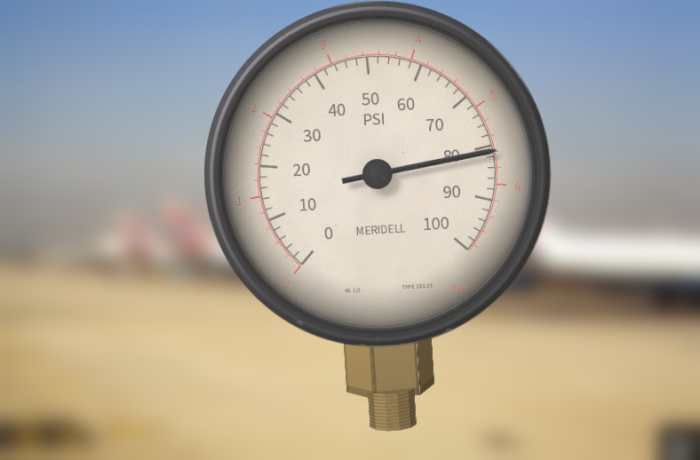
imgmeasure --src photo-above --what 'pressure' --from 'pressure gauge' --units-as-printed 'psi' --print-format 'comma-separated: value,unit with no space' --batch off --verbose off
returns 81,psi
